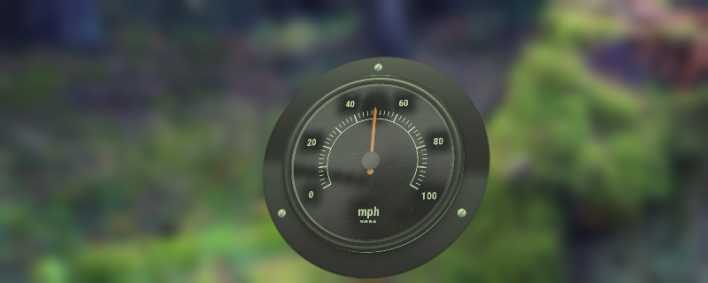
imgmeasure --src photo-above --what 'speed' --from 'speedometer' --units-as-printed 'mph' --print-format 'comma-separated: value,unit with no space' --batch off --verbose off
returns 50,mph
